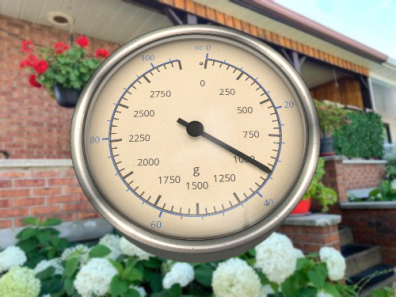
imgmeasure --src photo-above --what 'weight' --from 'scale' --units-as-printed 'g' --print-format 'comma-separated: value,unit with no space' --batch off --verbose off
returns 1000,g
